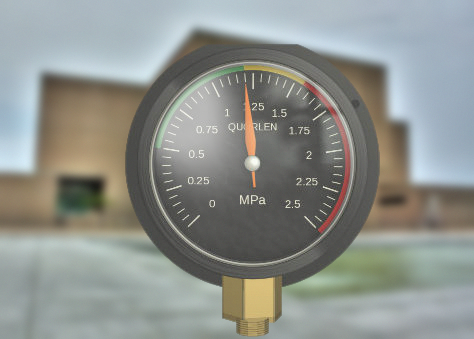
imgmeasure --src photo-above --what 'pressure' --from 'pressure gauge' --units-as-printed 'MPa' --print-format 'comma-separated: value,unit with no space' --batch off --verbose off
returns 1.2,MPa
